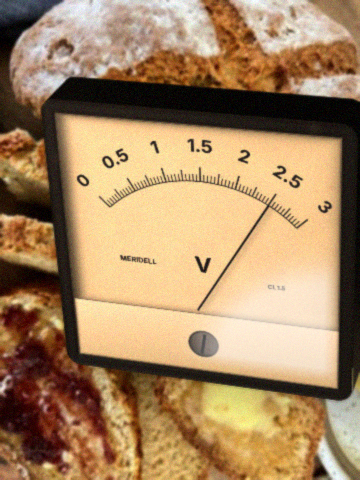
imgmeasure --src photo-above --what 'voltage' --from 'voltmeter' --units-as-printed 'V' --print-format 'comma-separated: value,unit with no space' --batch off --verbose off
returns 2.5,V
